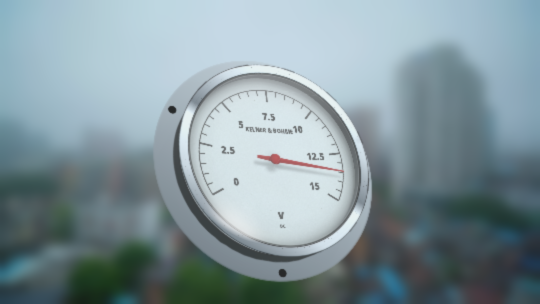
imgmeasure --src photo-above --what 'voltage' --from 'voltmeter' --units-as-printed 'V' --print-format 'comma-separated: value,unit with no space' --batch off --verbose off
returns 13.5,V
